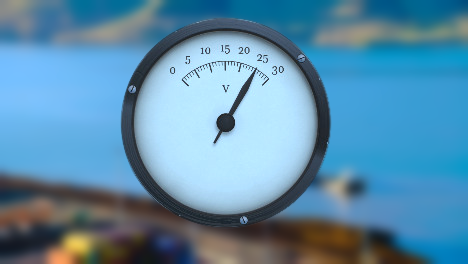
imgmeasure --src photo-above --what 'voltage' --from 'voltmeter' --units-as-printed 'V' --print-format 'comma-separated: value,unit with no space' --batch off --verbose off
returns 25,V
